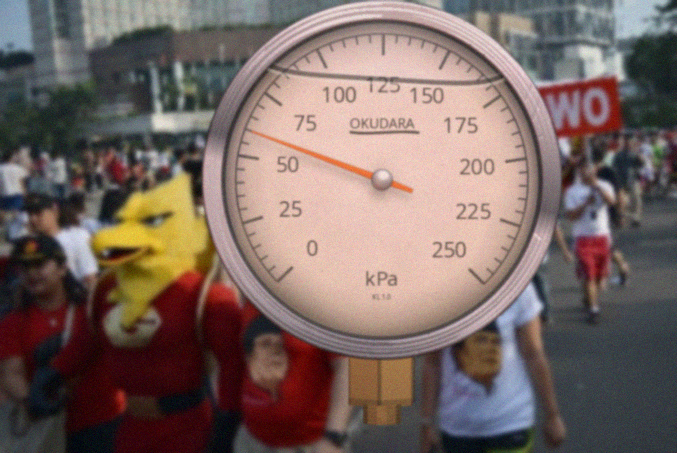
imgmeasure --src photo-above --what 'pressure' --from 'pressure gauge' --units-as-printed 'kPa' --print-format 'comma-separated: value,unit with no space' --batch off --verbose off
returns 60,kPa
